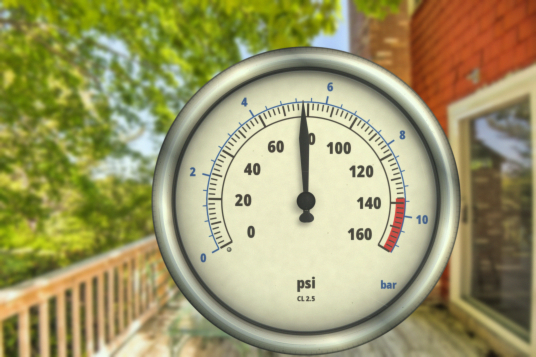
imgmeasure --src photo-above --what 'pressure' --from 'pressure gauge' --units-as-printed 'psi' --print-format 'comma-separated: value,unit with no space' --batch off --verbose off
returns 78,psi
